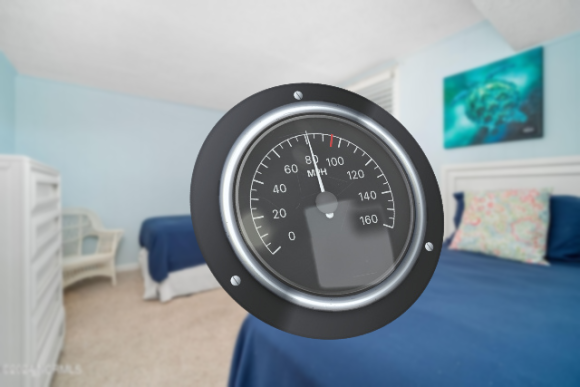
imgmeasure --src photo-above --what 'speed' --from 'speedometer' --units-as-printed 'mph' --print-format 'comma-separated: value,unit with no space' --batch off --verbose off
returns 80,mph
